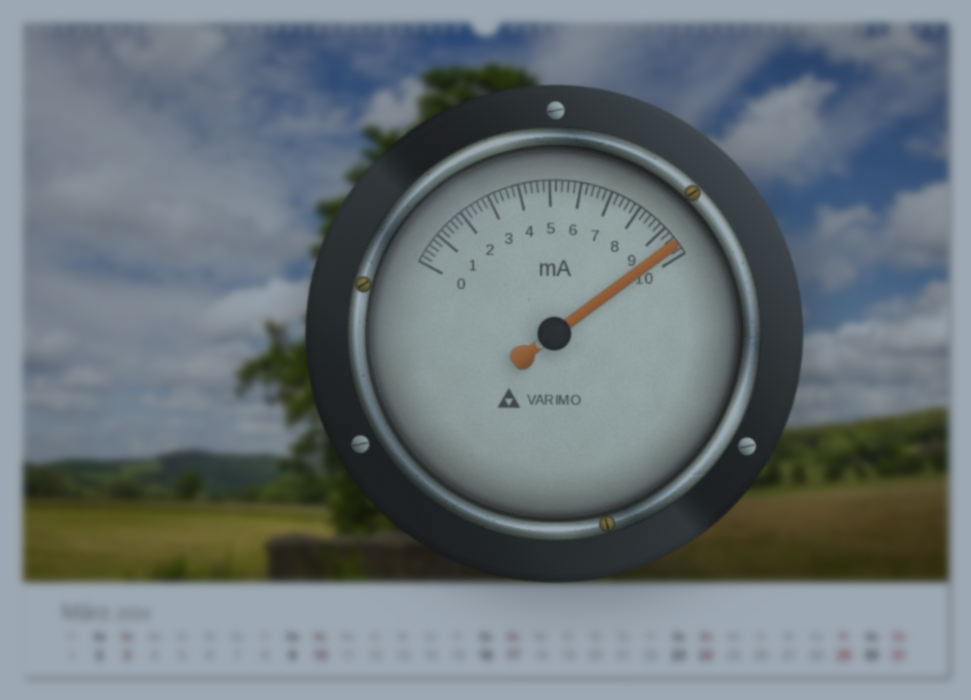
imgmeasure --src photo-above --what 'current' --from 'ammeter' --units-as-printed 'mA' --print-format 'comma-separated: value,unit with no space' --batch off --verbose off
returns 9.6,mA
